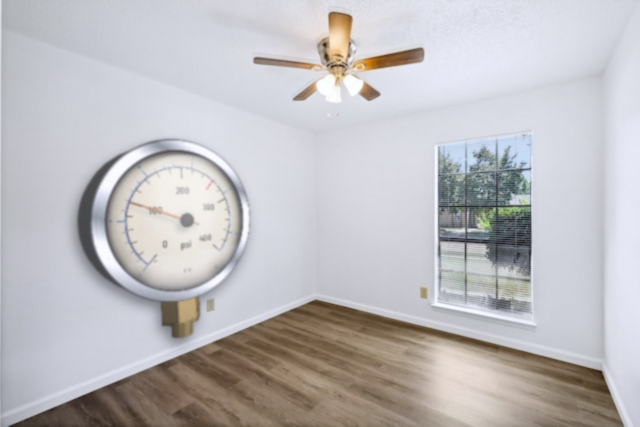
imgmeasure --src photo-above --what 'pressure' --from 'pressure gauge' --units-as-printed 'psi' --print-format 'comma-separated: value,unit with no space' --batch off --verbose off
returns 100,psi
